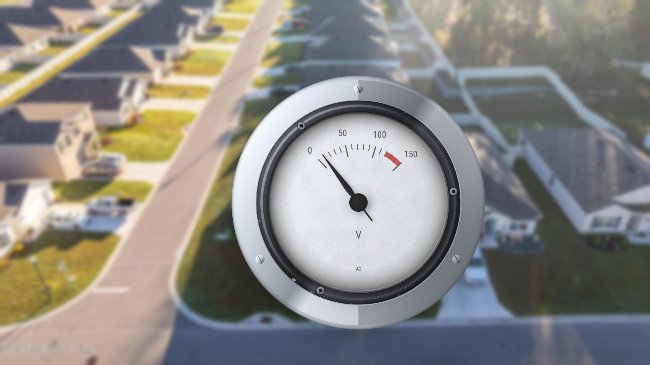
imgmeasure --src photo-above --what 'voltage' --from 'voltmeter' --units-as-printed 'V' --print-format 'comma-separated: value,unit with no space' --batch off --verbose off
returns 10,V
